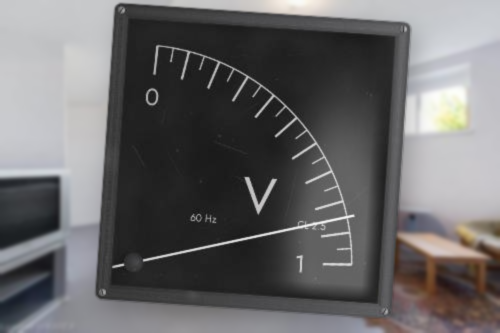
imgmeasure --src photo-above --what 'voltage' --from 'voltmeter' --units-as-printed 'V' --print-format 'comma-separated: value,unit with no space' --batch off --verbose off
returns 0.85,V
